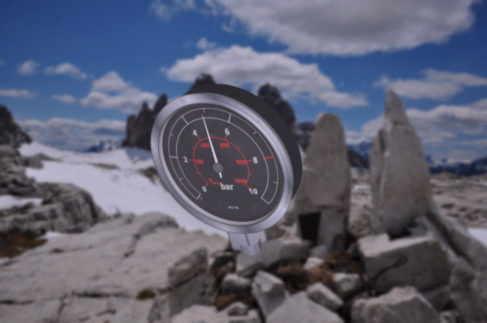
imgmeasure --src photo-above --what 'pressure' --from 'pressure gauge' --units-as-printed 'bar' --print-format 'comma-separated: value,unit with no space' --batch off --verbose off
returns 5,bar
